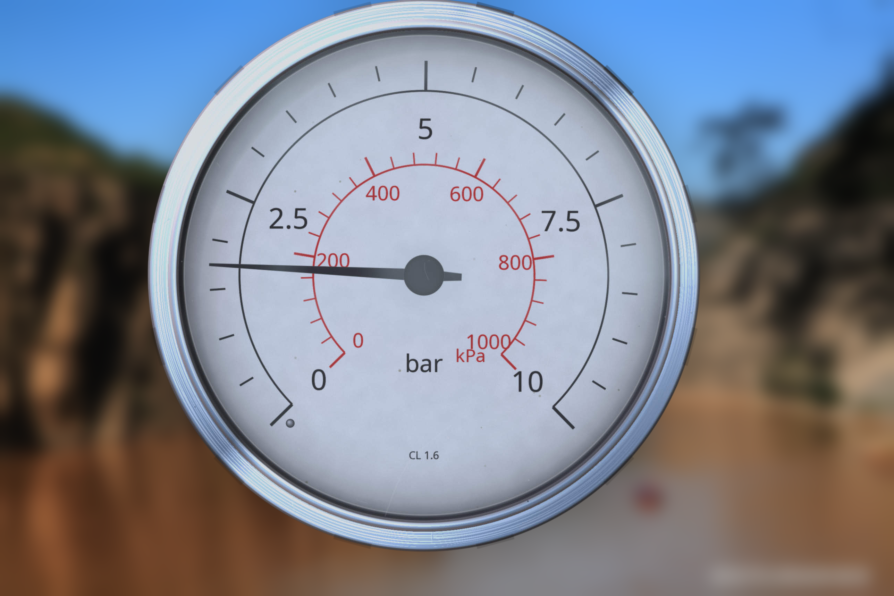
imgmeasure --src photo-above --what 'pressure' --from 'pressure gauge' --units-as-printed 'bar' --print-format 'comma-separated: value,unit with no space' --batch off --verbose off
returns 1.75,bar
